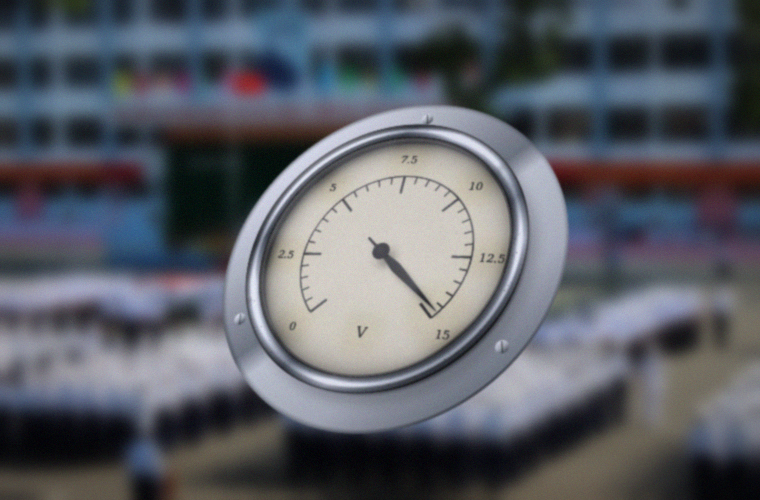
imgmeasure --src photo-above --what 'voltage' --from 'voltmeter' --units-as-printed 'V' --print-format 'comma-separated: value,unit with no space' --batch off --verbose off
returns 14.75,V
